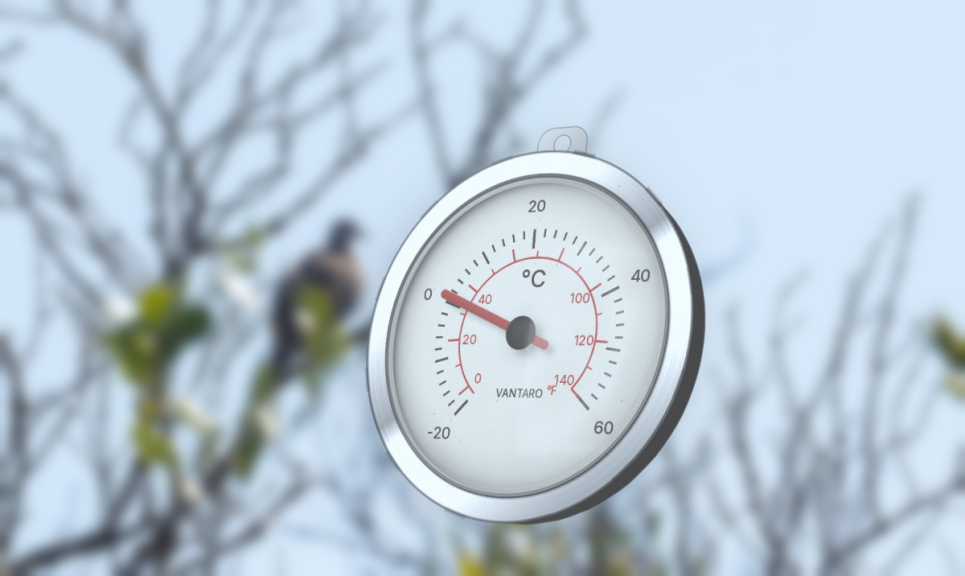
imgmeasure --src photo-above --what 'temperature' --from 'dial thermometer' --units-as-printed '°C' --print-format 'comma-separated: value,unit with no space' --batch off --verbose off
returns 1,°C
